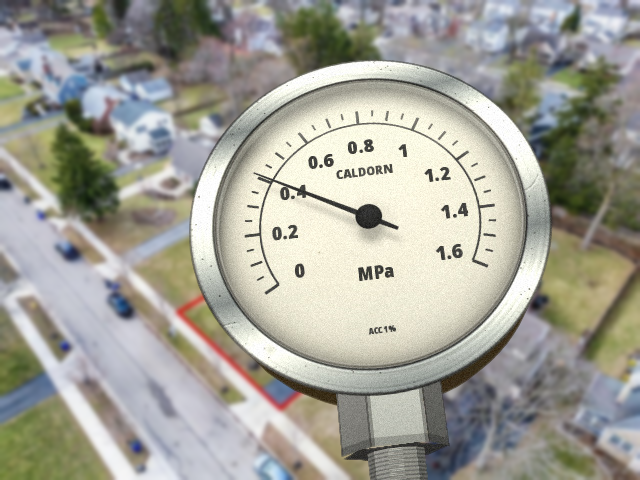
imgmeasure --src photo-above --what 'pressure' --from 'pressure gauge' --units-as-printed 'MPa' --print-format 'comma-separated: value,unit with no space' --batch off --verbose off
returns 0.4,MPa
